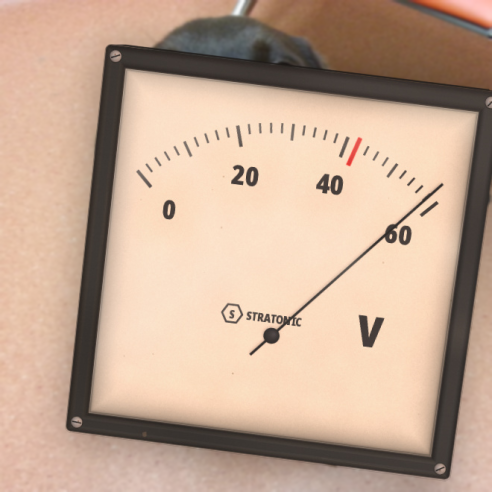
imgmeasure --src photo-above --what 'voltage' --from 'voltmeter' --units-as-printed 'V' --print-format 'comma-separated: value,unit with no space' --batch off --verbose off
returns 58,V
